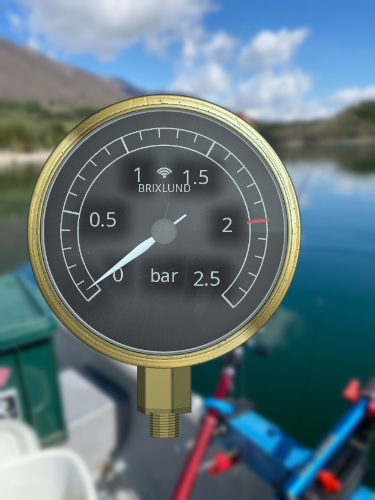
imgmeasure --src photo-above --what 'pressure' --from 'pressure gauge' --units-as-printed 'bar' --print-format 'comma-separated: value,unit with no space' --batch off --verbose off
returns 0.05,bar
